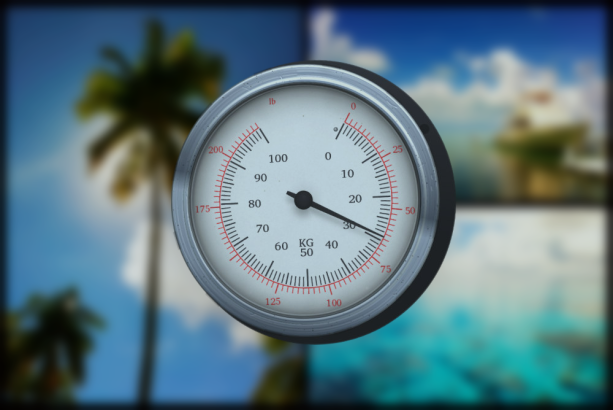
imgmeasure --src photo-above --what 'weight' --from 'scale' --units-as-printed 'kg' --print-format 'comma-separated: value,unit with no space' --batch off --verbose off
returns 29,kg
